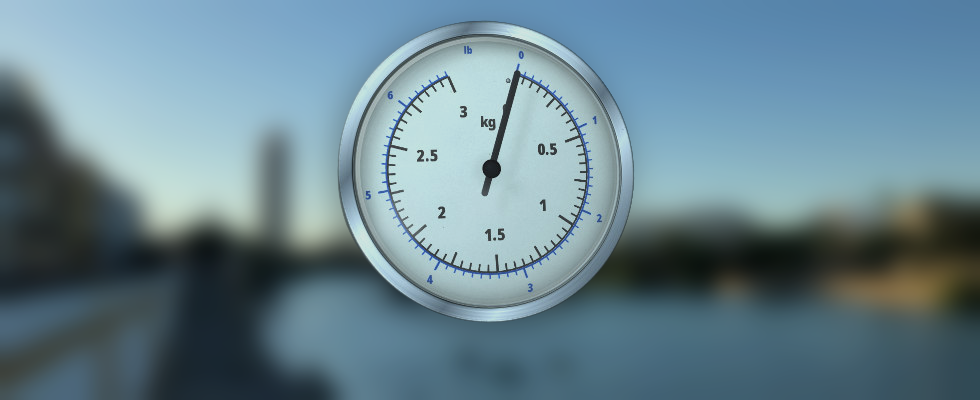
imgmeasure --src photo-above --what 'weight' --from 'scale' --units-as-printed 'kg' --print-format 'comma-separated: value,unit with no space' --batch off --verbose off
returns 0,kg
